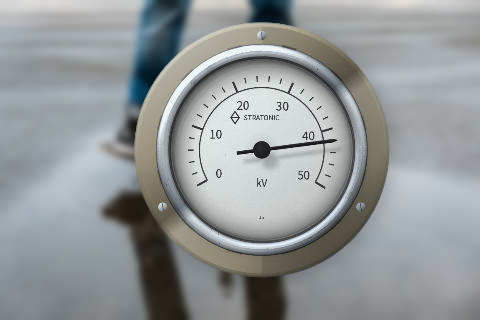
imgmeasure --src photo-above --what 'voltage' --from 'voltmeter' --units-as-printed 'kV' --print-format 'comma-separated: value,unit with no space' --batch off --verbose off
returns 42,kV
